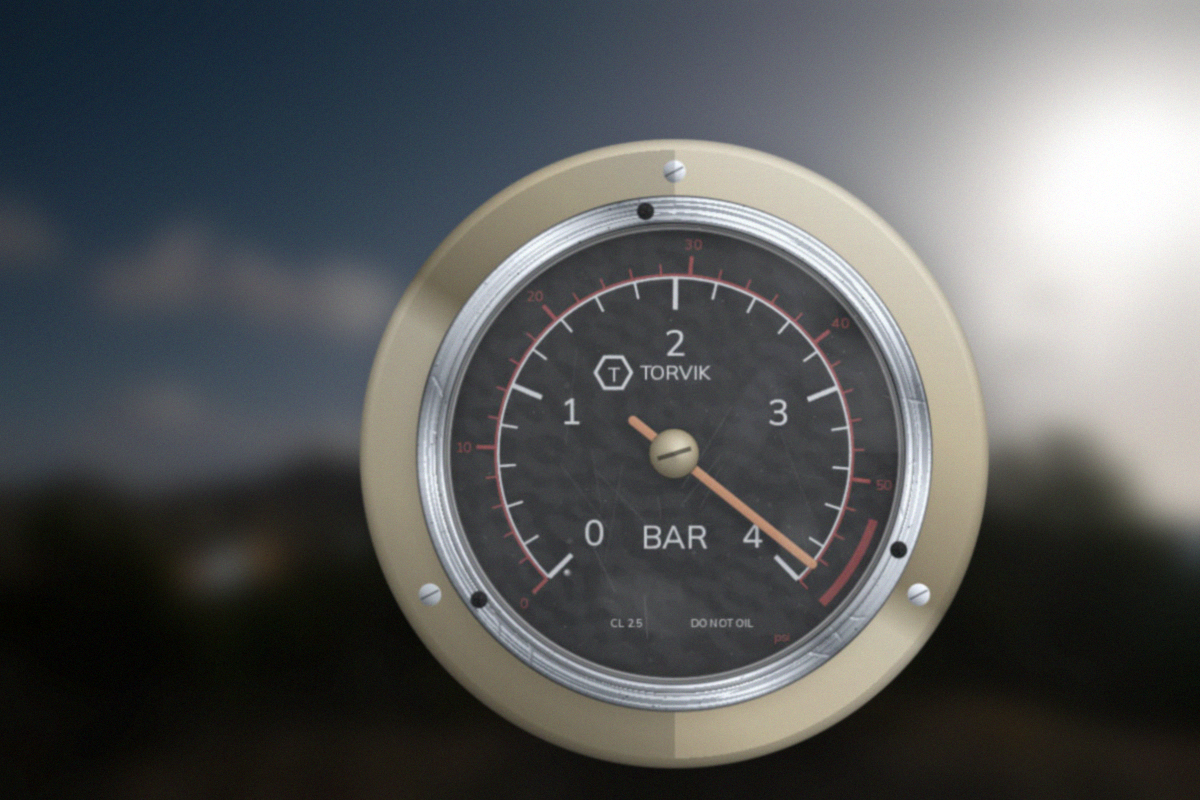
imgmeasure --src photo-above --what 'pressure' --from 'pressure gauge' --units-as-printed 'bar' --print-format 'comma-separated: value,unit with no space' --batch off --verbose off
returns 3.9,bar
